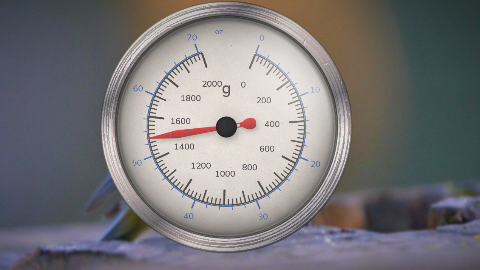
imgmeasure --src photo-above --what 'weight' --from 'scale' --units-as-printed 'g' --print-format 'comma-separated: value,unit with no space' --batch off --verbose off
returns 1500,g
